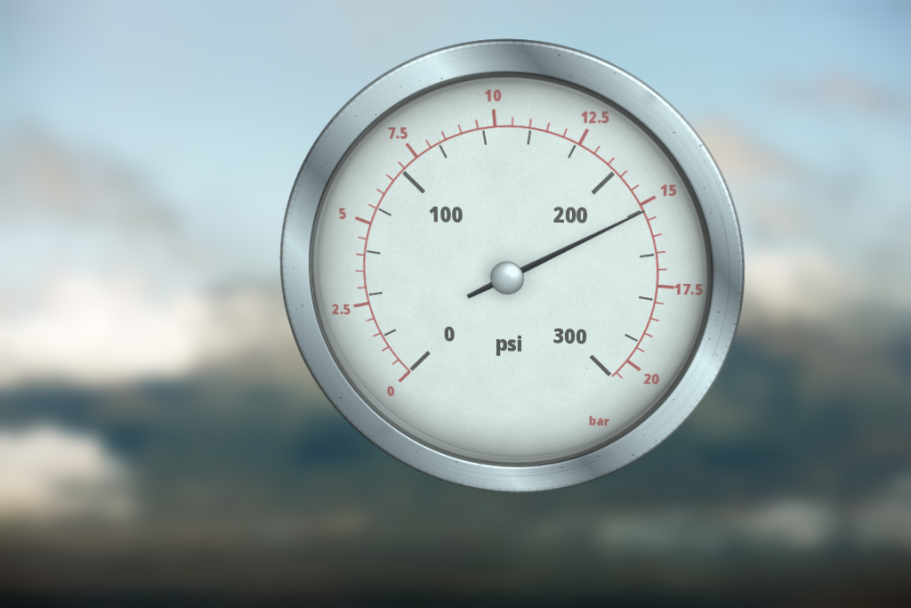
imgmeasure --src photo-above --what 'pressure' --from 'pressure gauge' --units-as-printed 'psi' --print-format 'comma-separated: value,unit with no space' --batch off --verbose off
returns 220,psi
